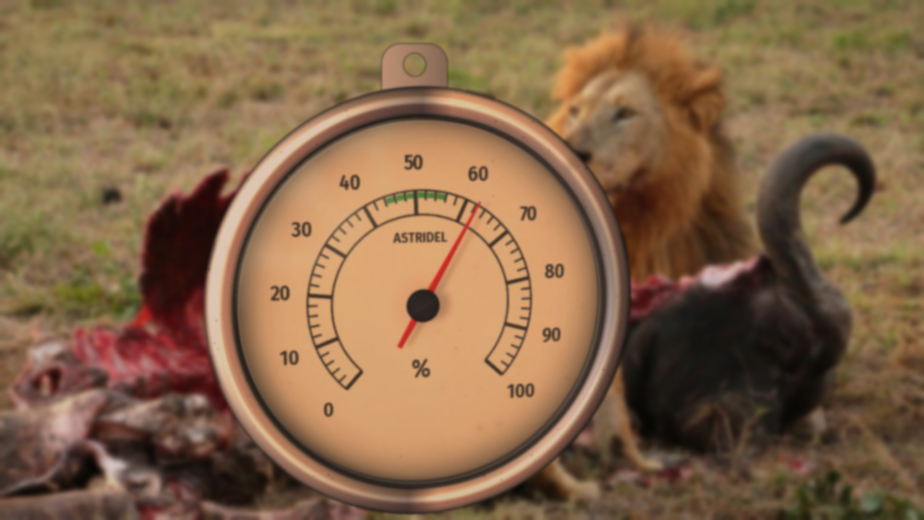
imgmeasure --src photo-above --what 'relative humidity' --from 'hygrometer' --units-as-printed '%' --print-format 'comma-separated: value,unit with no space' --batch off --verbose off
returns 62,%
